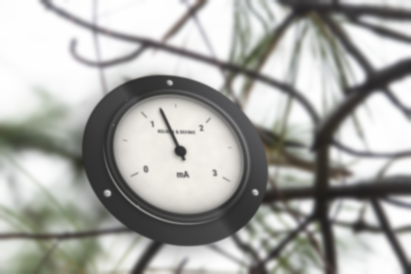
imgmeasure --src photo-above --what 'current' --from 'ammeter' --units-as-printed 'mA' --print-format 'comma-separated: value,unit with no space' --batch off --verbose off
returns 1.25,mA
